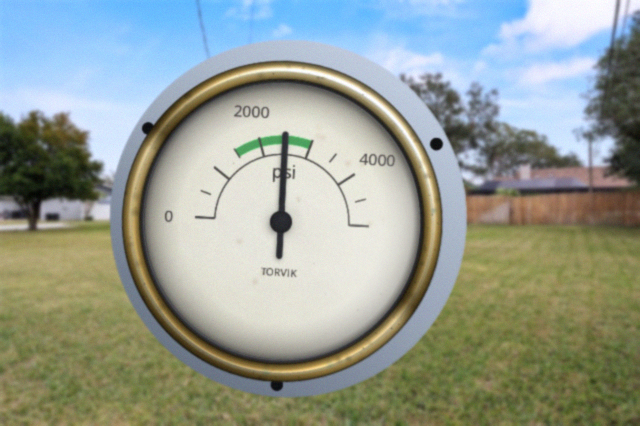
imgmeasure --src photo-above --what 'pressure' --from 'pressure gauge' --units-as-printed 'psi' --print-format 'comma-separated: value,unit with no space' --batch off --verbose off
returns 2500,psi
